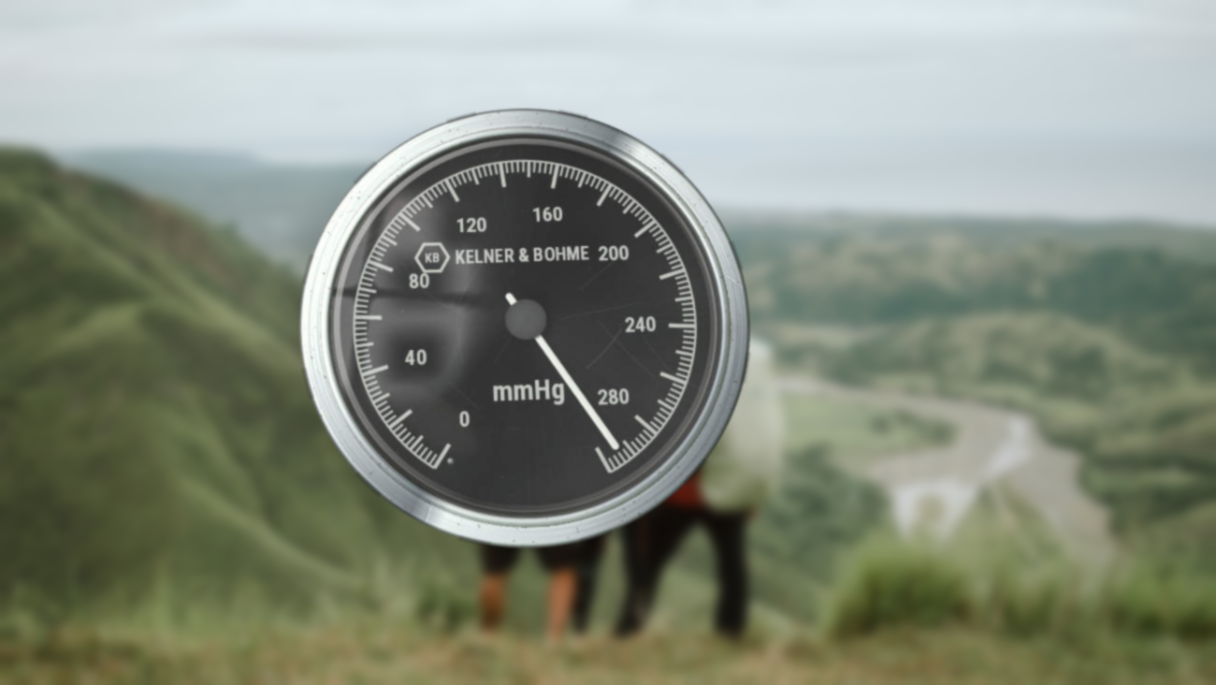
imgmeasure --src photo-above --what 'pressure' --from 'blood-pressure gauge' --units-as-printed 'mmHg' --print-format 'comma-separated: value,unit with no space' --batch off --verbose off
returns 294,mmHg
